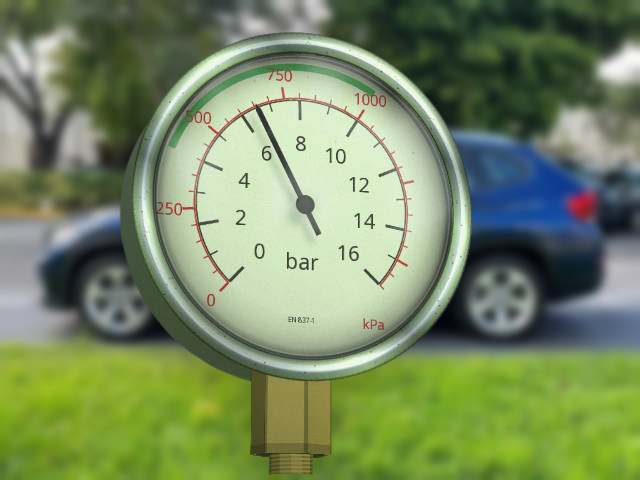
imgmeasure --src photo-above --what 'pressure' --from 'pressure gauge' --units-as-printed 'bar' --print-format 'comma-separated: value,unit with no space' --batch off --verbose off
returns 6.5,bar
